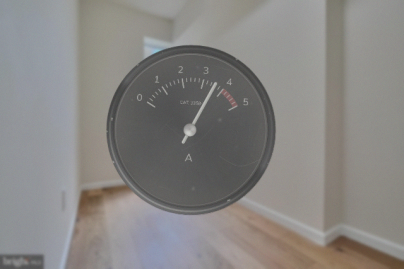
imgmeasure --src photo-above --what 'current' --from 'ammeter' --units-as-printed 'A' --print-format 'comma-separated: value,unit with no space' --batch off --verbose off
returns 3.6,A
